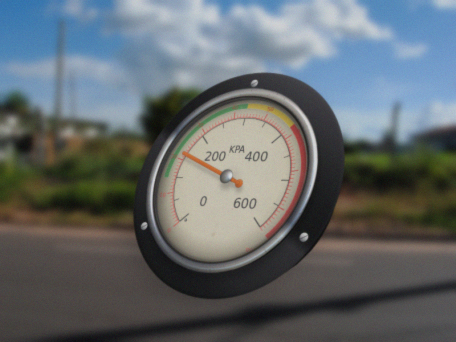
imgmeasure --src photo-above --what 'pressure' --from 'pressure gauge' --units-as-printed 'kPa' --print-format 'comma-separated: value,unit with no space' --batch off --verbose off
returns 150,kPa
